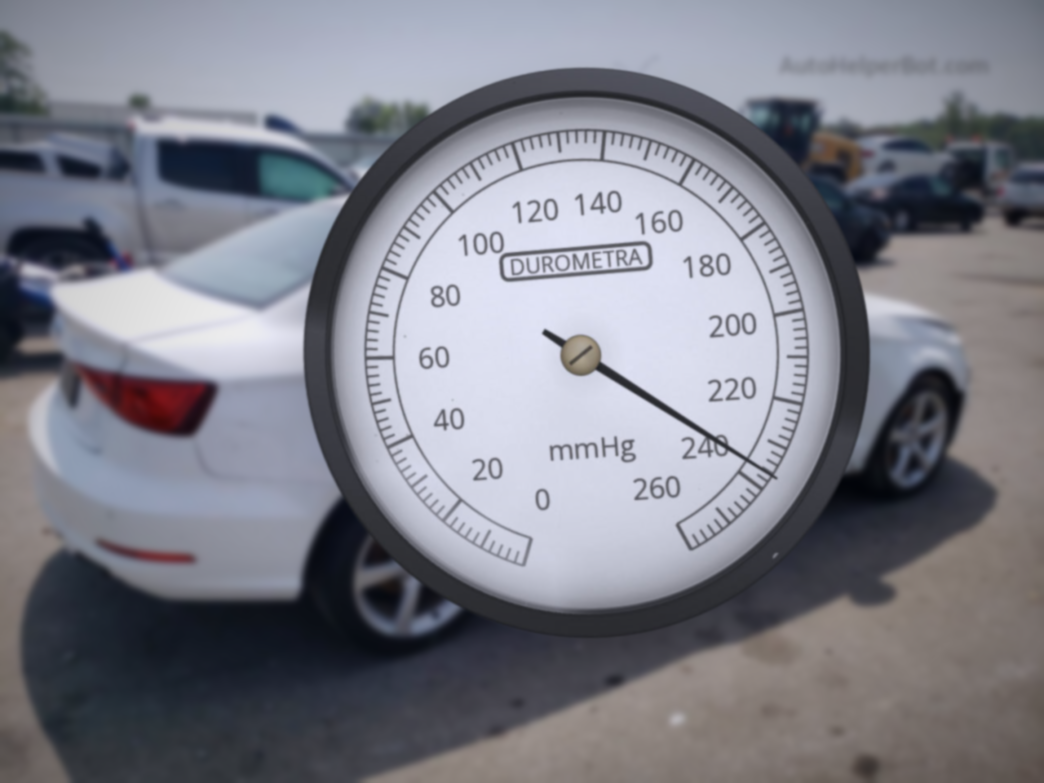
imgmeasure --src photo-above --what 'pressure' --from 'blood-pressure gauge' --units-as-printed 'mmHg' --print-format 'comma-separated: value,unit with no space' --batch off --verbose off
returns 236,mmHg
